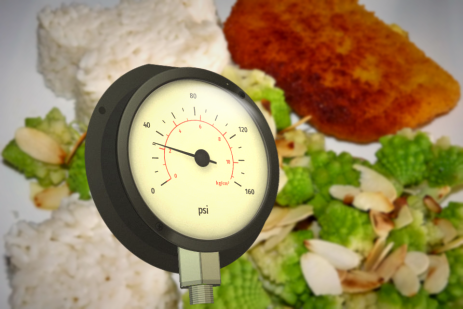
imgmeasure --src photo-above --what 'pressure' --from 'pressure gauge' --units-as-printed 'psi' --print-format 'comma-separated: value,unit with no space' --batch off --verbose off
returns 30,psi
